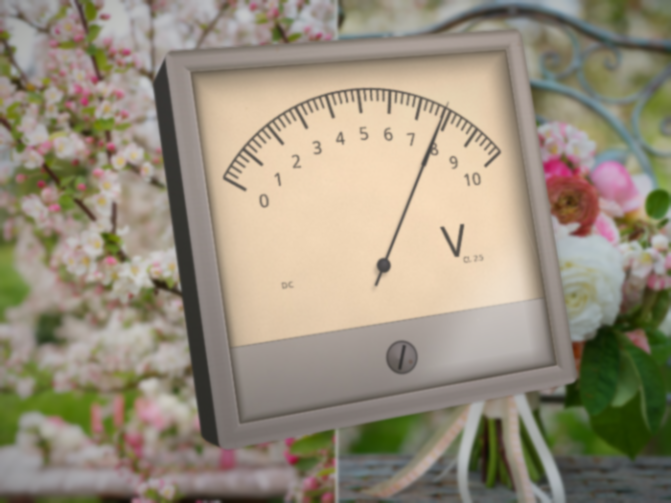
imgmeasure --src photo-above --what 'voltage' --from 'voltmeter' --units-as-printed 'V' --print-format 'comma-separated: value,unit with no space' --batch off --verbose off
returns 7.8,V
